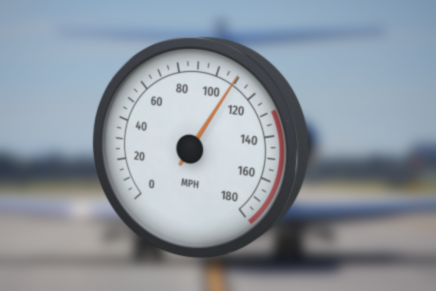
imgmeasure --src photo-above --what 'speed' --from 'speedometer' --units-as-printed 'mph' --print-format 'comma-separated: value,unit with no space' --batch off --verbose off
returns 110,mph
